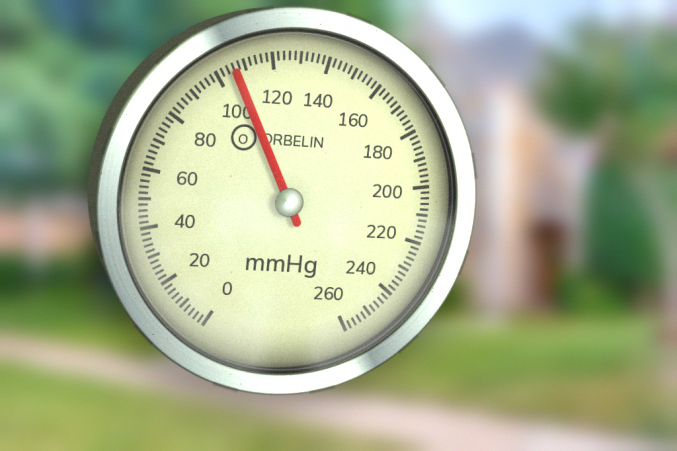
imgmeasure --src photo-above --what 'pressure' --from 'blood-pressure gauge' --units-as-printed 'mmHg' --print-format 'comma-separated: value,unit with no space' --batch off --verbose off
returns 106,mmHg
